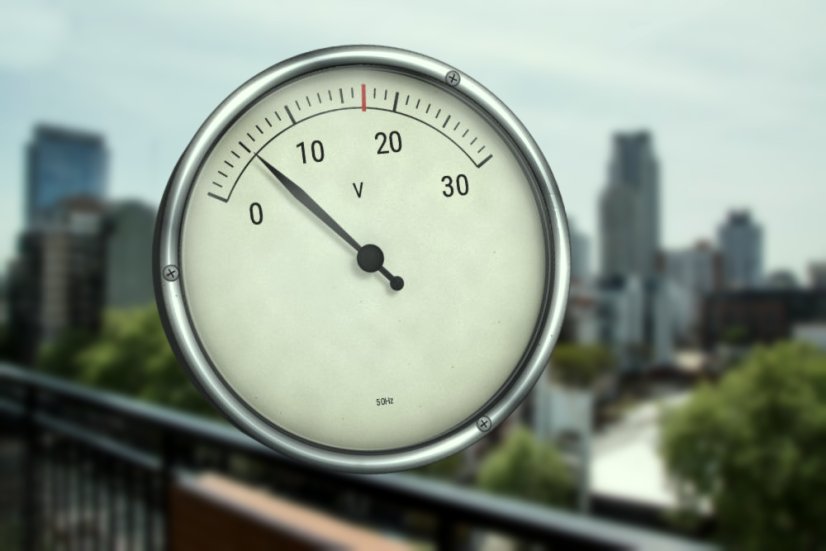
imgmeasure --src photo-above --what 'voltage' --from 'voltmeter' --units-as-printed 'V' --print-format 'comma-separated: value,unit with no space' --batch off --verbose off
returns 5,V
